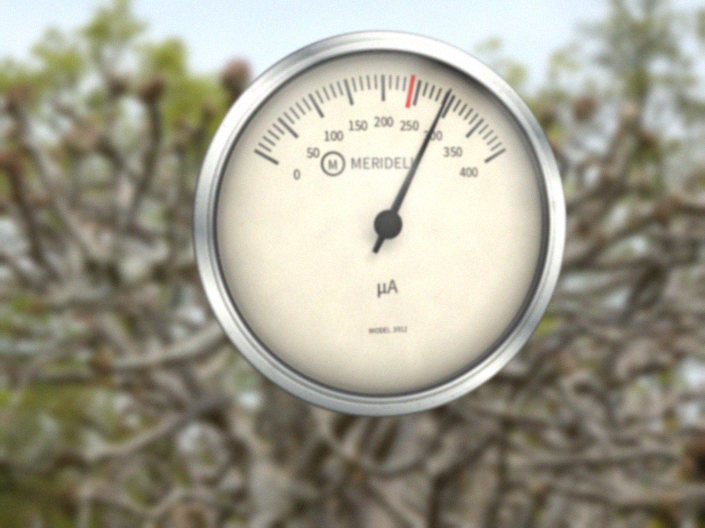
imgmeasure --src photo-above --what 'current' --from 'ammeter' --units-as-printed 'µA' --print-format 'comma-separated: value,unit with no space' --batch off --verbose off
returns 290,µA
